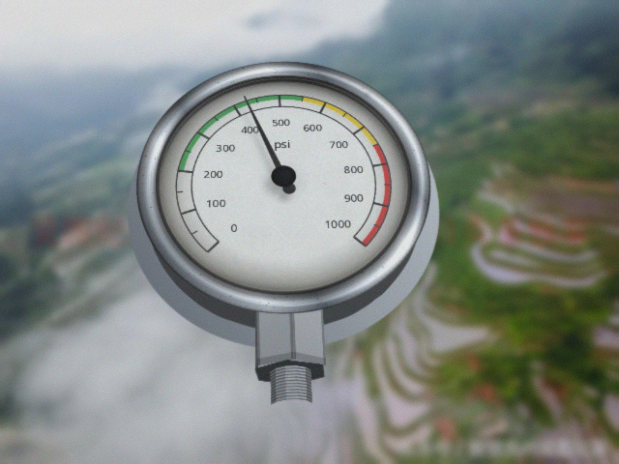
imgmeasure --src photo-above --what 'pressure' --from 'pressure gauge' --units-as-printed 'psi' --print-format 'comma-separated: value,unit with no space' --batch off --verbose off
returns 425,psi
